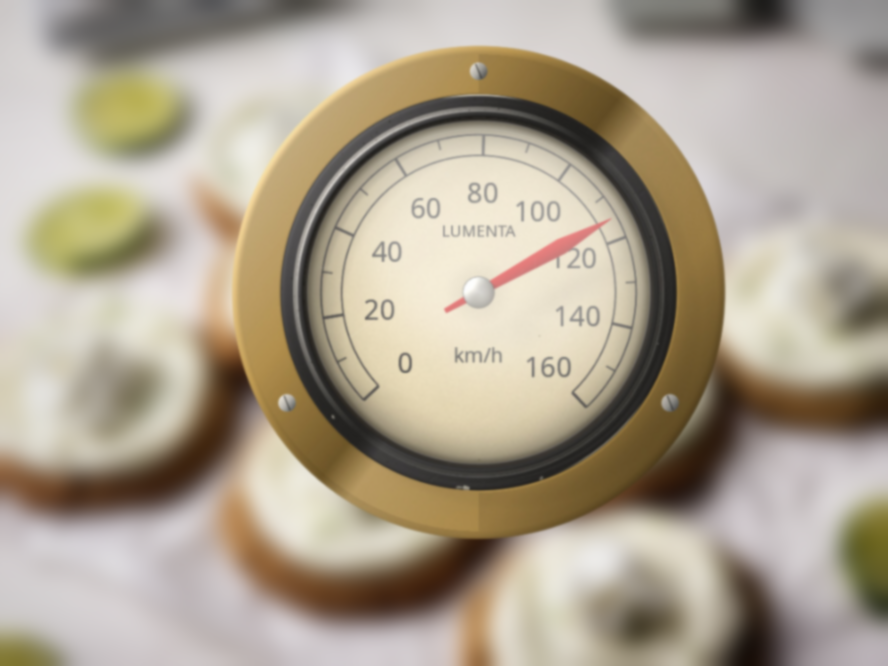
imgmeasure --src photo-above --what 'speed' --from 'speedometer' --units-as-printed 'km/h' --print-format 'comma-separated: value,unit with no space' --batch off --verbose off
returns 115,km/h
